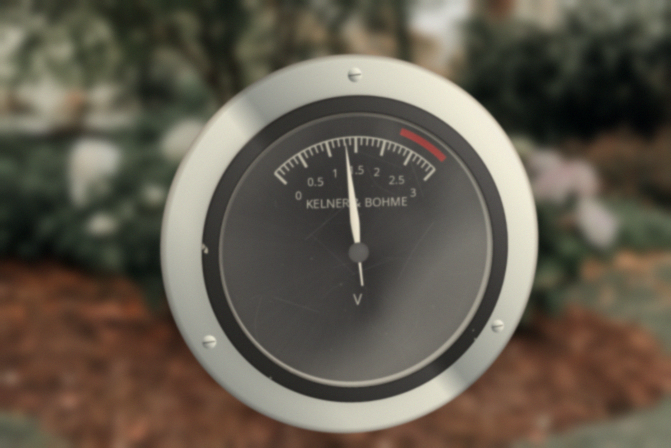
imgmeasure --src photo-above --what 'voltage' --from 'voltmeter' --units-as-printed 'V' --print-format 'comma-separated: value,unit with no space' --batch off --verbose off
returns 1.3,V
